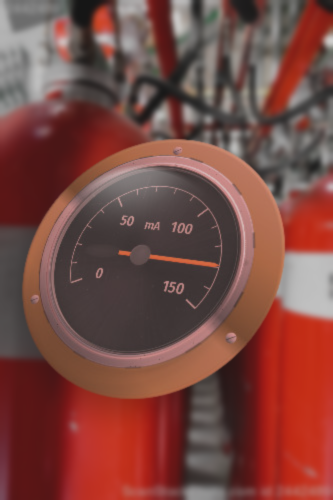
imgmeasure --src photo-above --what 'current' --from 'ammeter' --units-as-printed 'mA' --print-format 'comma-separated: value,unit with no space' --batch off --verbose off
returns 130,mA
